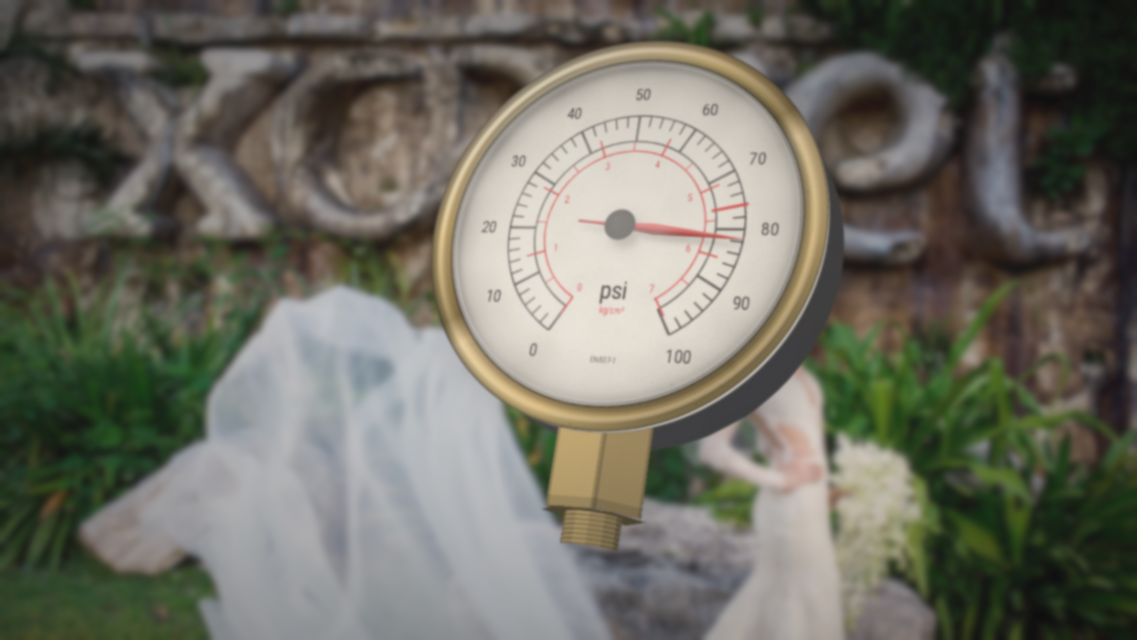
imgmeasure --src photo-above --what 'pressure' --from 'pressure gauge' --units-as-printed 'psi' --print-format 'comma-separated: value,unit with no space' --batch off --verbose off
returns 82,psi
